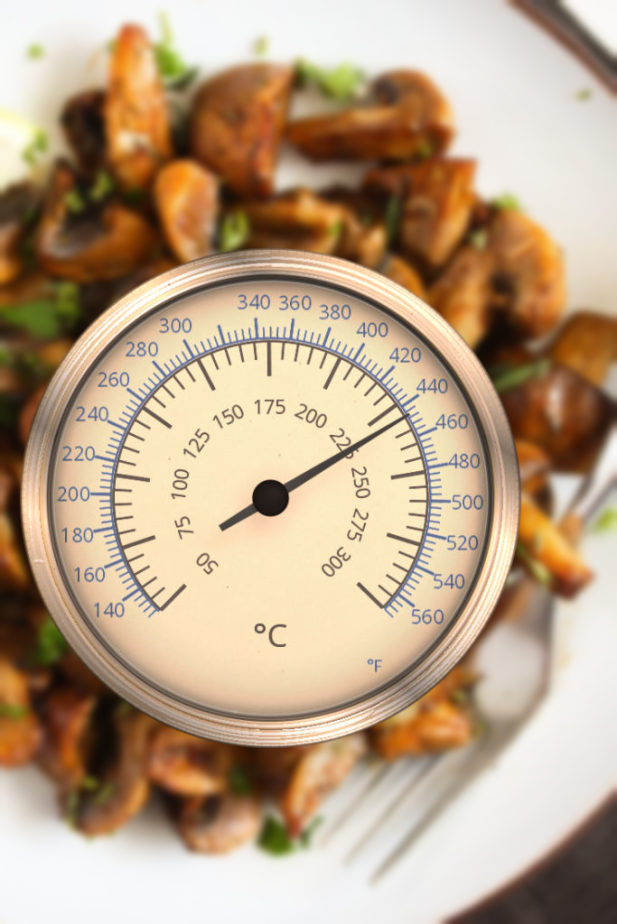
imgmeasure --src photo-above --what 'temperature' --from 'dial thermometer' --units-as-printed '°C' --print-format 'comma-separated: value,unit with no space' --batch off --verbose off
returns 230,°C
